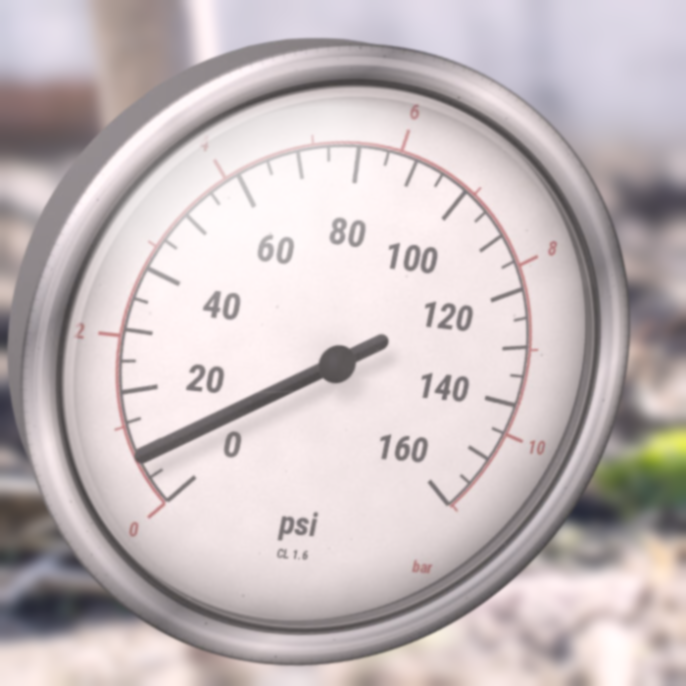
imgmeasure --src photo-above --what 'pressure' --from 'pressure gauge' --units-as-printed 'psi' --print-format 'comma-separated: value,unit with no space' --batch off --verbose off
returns 10,psi
